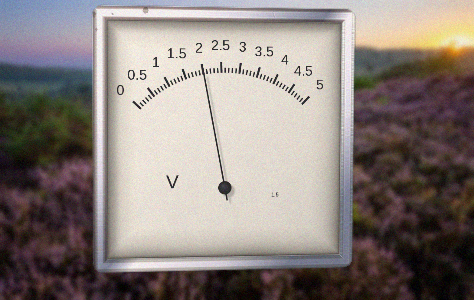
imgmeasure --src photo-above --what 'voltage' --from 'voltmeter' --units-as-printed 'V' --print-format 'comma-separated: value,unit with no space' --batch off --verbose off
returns 2,V
